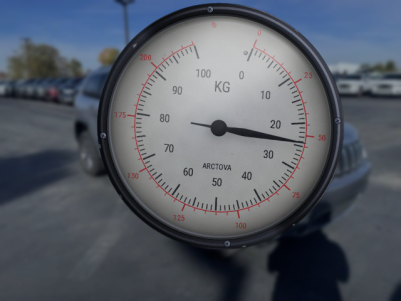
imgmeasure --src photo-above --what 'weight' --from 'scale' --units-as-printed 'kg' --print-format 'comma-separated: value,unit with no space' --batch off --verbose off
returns 24,kg
